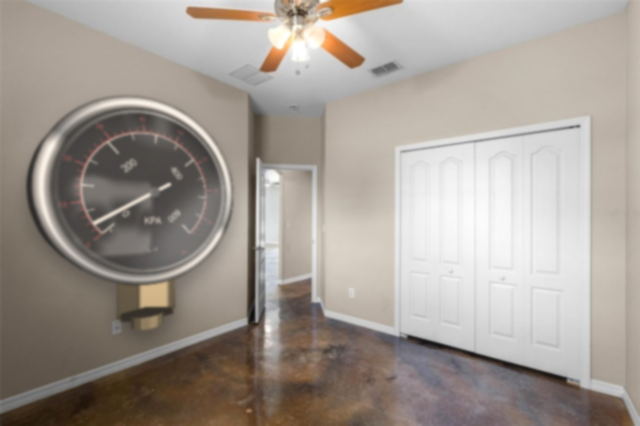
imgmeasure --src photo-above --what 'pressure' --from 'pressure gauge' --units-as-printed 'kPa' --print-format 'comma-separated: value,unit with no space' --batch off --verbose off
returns 25,kPa
